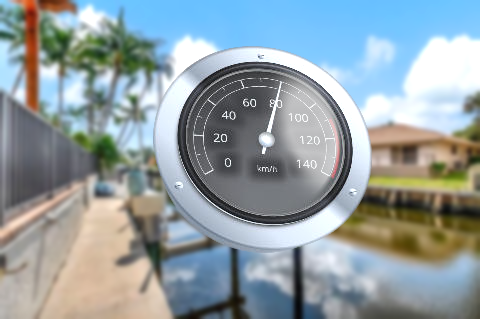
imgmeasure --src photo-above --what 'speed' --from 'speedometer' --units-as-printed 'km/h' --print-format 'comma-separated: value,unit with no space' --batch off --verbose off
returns 80,km/h
